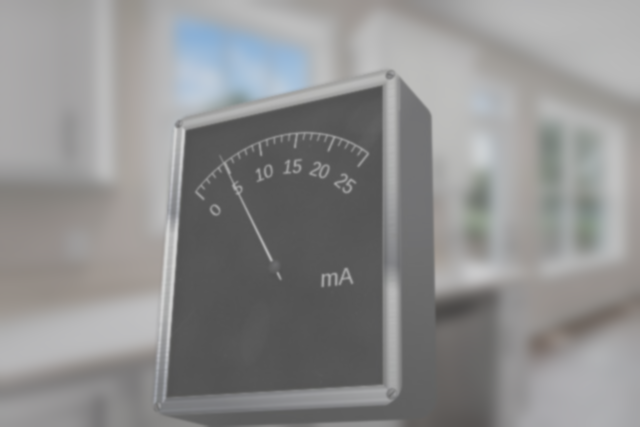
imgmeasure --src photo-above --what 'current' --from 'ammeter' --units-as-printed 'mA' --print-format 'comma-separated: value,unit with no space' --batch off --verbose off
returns 5,mA
